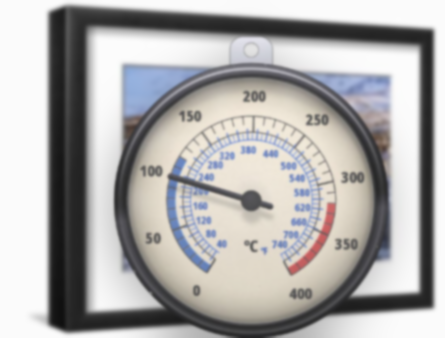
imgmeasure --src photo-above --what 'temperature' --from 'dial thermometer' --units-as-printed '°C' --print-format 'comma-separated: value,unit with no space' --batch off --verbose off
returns 100,°C
